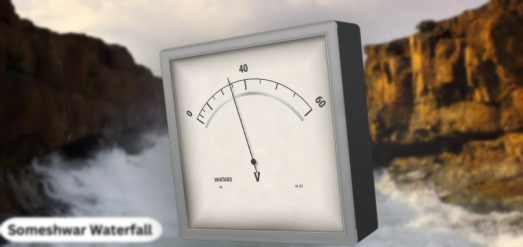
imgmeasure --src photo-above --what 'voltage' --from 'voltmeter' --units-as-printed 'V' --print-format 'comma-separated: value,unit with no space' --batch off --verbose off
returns 35,V
